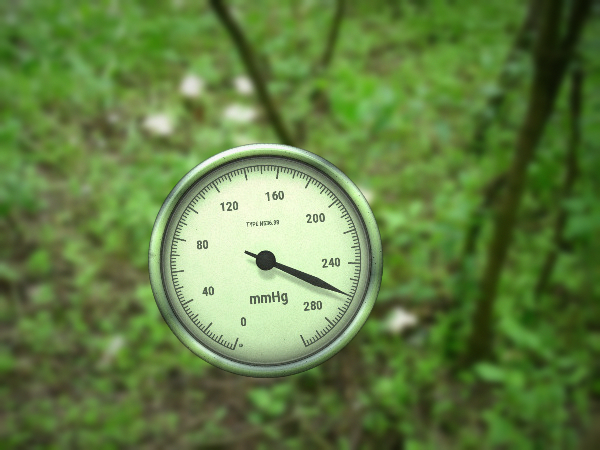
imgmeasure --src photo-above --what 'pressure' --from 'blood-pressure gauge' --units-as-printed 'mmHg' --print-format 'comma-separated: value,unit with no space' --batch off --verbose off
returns 260,mmHg
